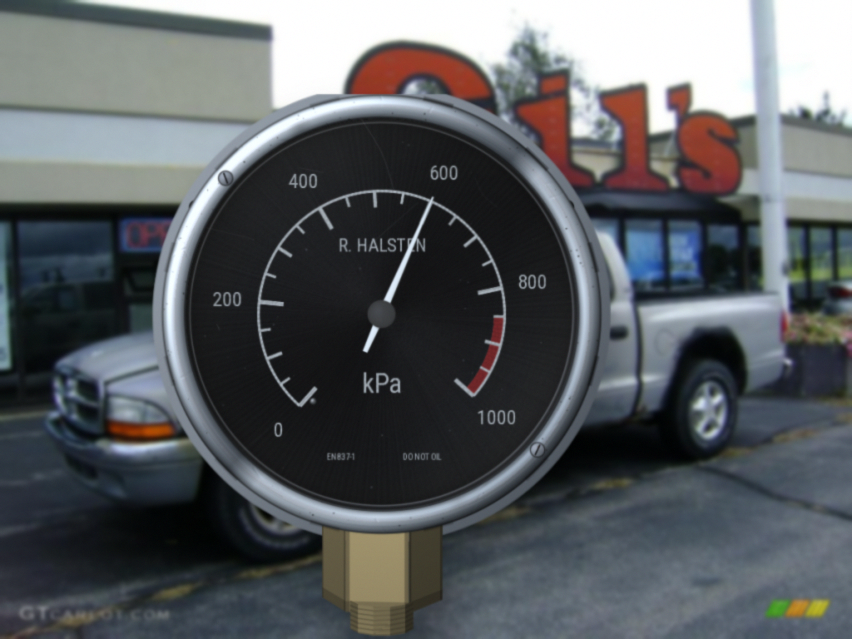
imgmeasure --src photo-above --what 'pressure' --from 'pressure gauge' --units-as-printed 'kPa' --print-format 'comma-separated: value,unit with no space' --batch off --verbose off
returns 600,kPa
